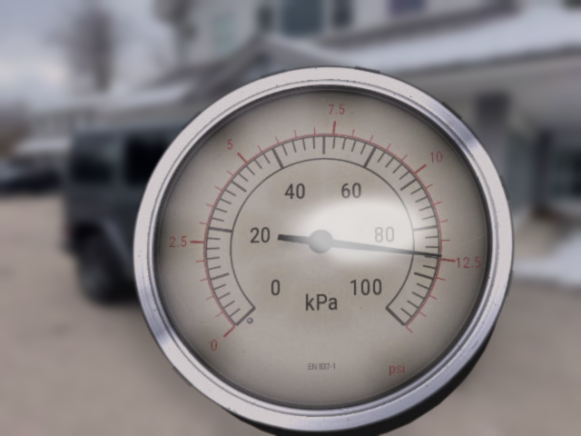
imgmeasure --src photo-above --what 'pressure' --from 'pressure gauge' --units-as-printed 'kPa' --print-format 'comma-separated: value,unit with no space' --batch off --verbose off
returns 86,kPa
